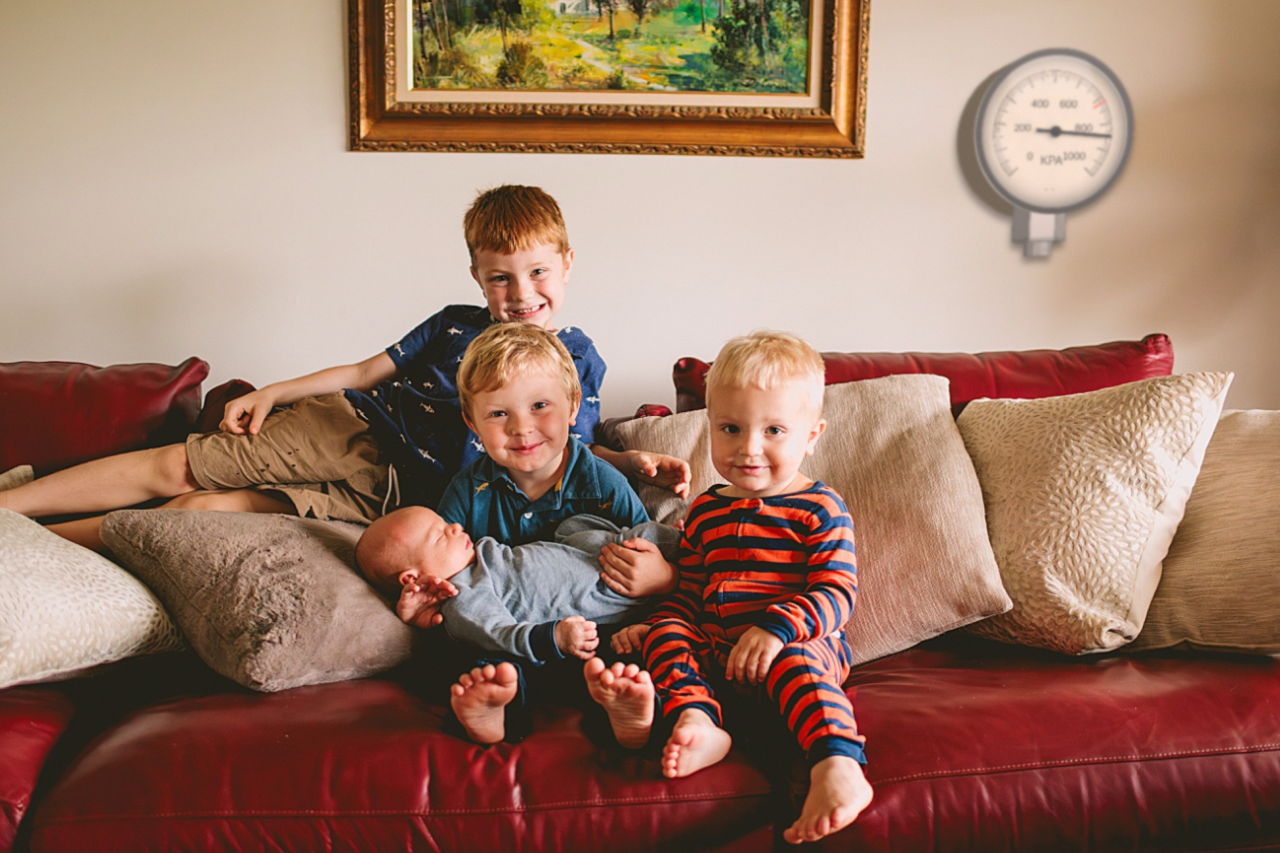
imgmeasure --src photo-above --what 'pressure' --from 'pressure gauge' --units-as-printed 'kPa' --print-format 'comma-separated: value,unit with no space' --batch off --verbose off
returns 850,kPa
